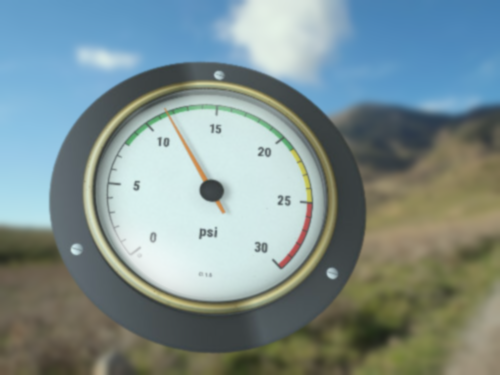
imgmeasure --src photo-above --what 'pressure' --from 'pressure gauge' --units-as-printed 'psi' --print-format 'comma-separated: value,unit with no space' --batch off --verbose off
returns 11.5,psi
